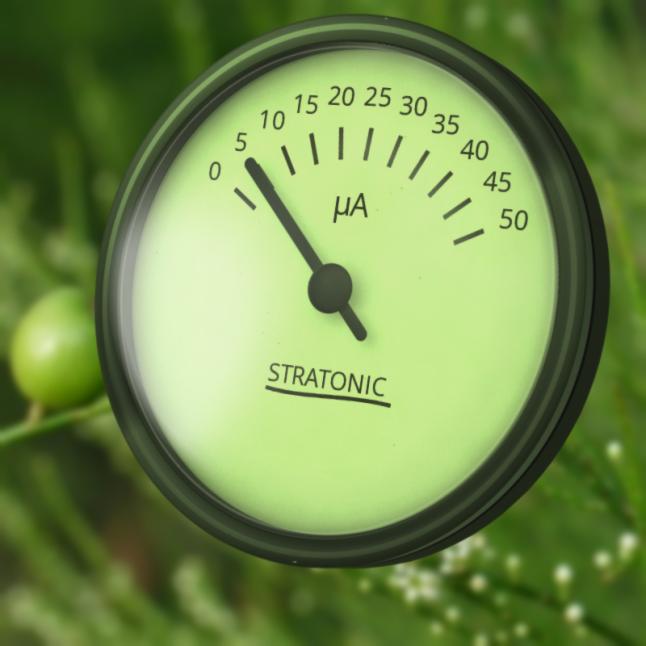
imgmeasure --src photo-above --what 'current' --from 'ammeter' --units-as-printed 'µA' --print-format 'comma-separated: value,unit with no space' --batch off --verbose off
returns 5,µA
